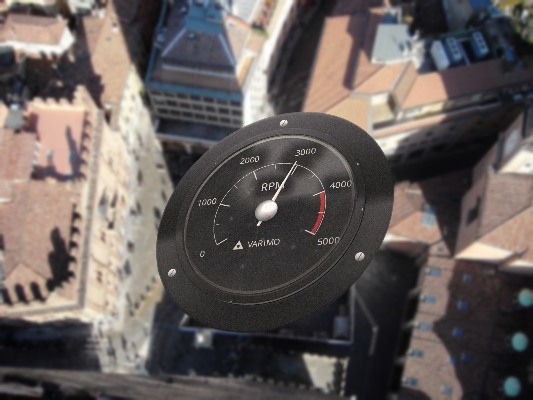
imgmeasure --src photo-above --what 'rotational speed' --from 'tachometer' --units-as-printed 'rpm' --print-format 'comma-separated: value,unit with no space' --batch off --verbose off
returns 3000,rpm
